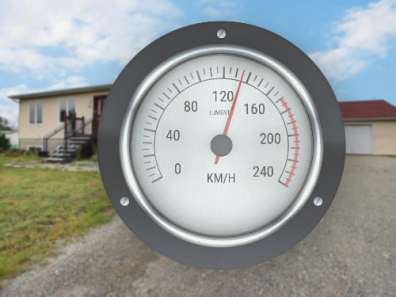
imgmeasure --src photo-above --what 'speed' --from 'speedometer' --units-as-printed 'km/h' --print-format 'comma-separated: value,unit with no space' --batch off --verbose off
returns 135,km/h
